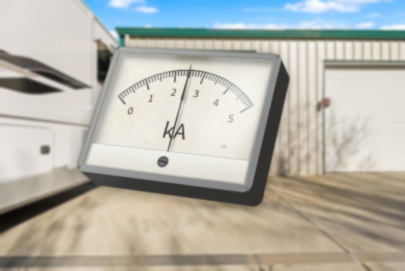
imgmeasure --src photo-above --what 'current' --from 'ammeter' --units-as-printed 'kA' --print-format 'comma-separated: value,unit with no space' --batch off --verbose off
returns 2.5,kA
